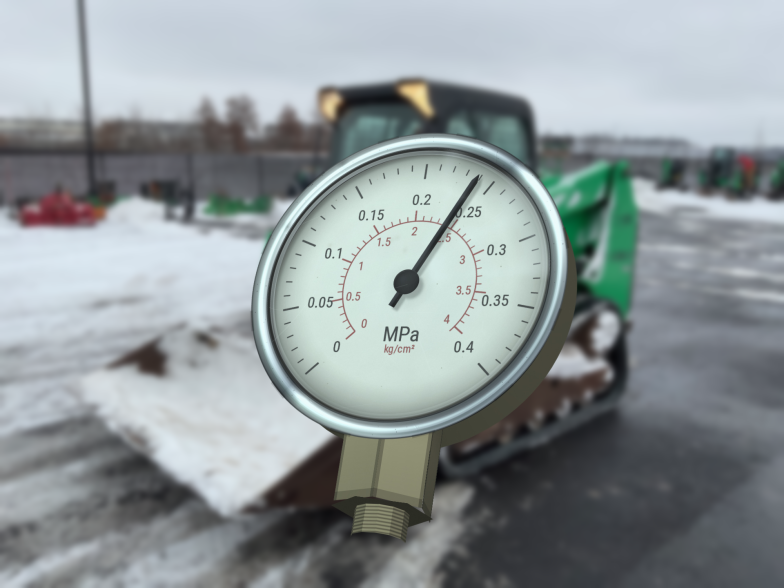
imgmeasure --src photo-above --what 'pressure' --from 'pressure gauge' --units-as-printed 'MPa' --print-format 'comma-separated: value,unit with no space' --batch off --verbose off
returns 0.24,MPa
